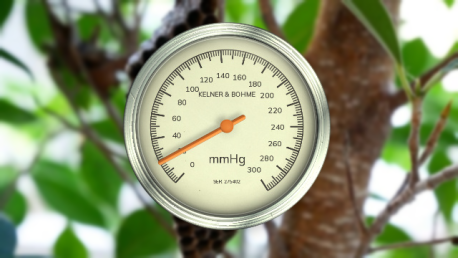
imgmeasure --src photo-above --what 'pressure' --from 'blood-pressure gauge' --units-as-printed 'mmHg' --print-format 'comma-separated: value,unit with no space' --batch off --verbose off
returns 20,mmHg
